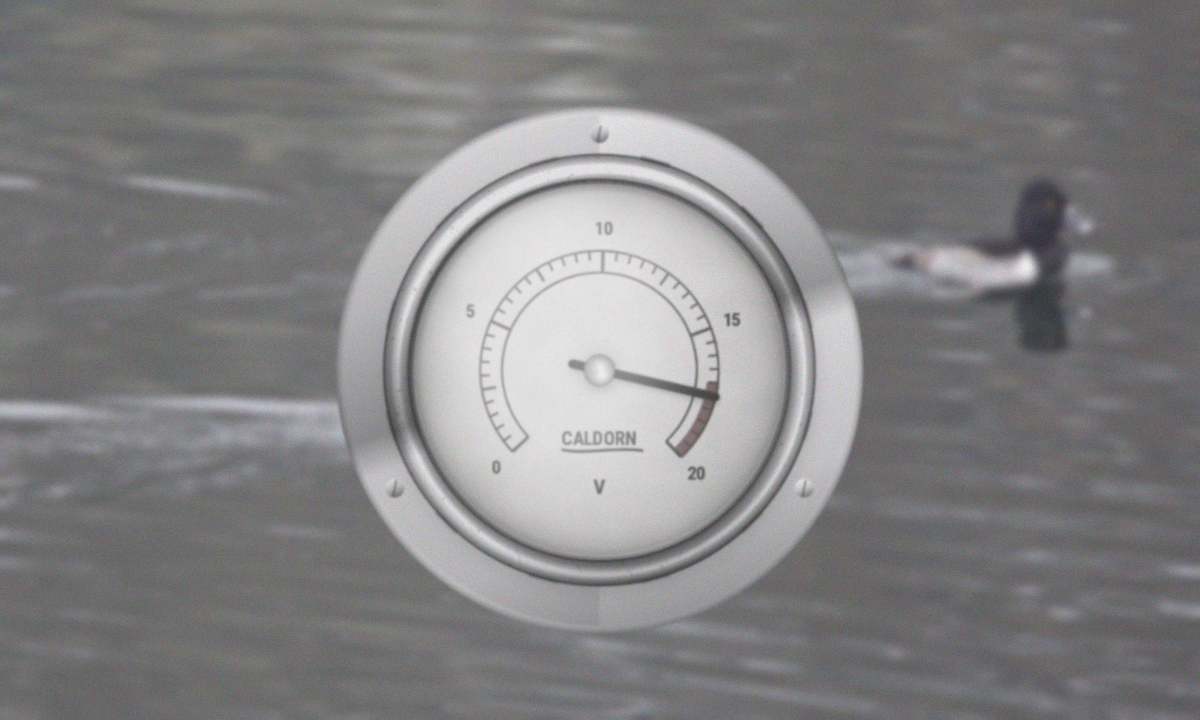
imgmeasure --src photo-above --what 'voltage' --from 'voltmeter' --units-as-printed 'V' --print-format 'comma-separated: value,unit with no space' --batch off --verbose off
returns 17.5,V
